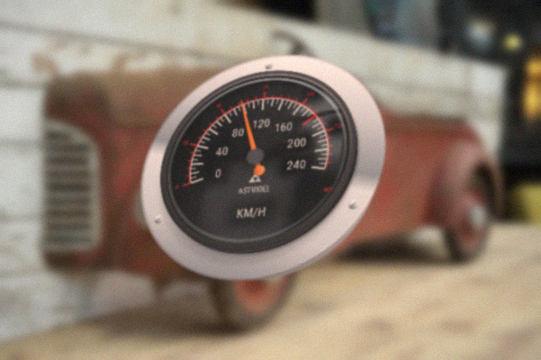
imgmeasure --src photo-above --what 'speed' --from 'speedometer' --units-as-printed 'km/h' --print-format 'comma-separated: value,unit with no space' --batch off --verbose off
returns 100,km/h
